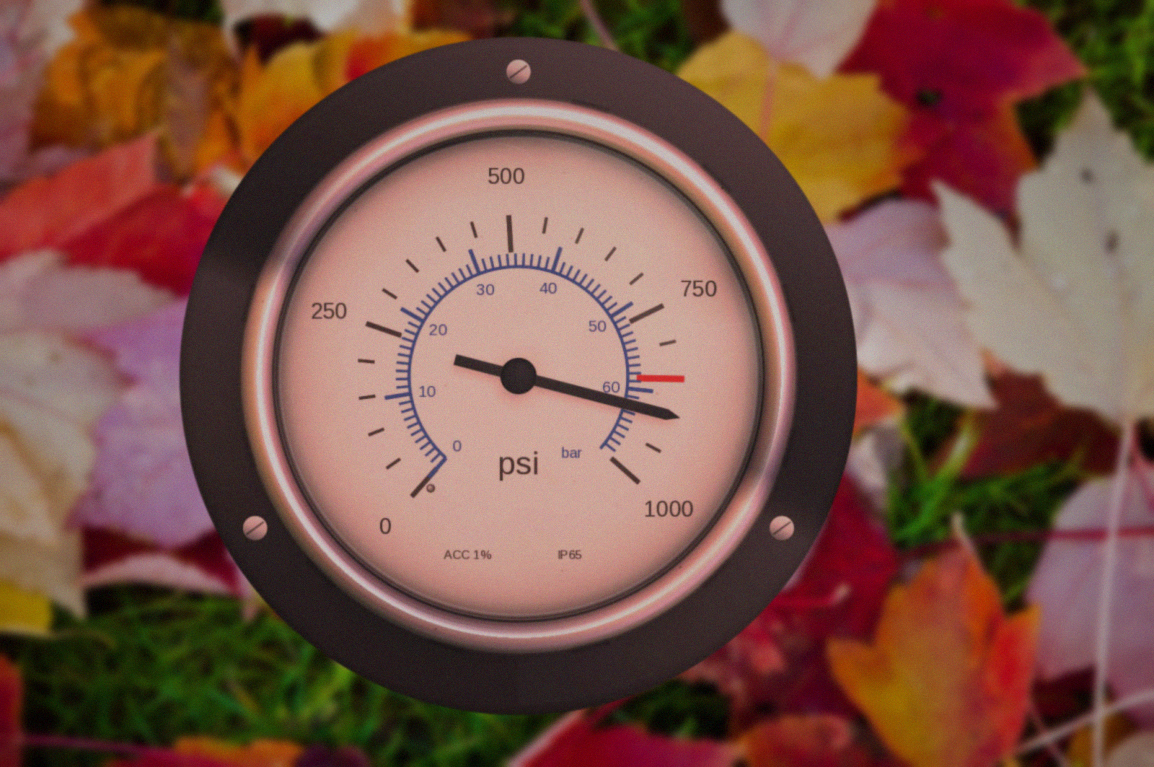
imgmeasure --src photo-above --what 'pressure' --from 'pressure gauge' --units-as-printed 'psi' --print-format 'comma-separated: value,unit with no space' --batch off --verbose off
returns 900,psi
